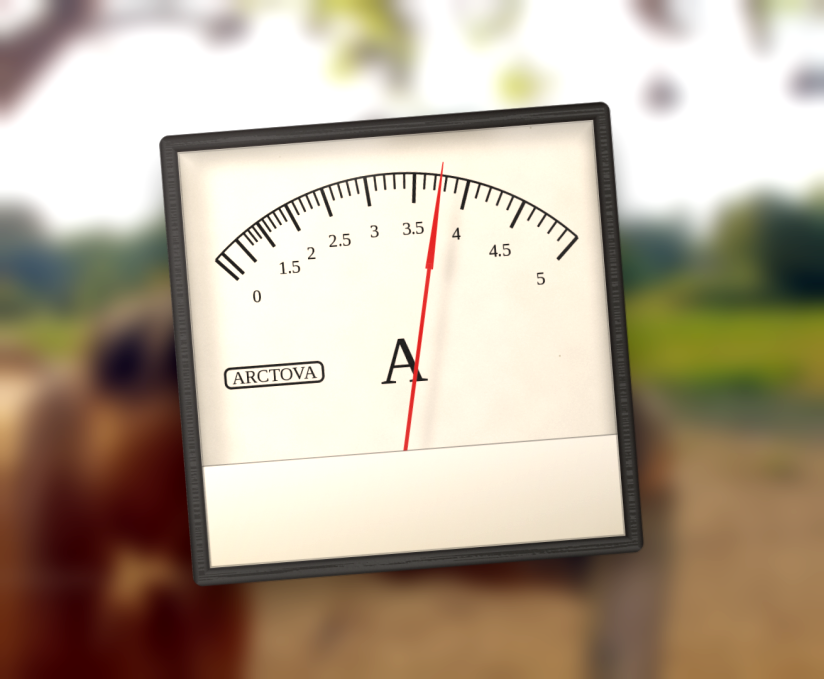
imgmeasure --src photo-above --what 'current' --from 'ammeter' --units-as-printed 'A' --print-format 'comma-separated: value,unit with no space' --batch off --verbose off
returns 3.75,A
